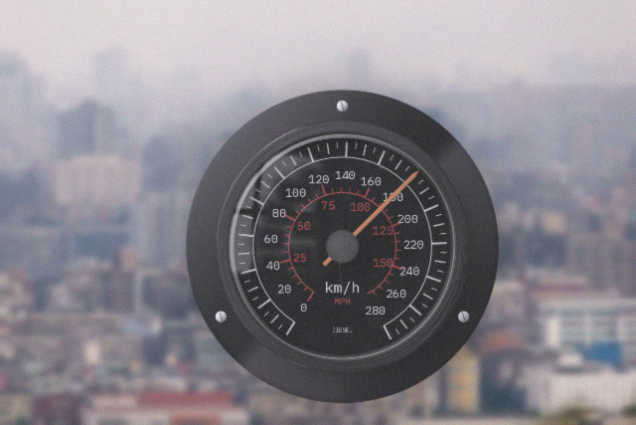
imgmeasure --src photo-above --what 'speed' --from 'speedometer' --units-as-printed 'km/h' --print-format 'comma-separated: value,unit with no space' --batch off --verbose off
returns 180,km/h
